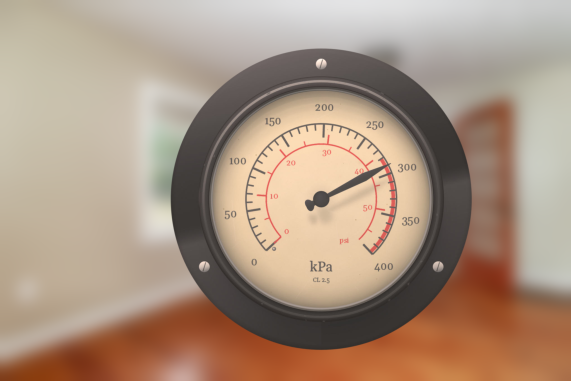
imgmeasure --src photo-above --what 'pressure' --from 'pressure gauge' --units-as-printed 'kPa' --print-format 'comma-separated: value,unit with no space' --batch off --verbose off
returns 290,kPa
